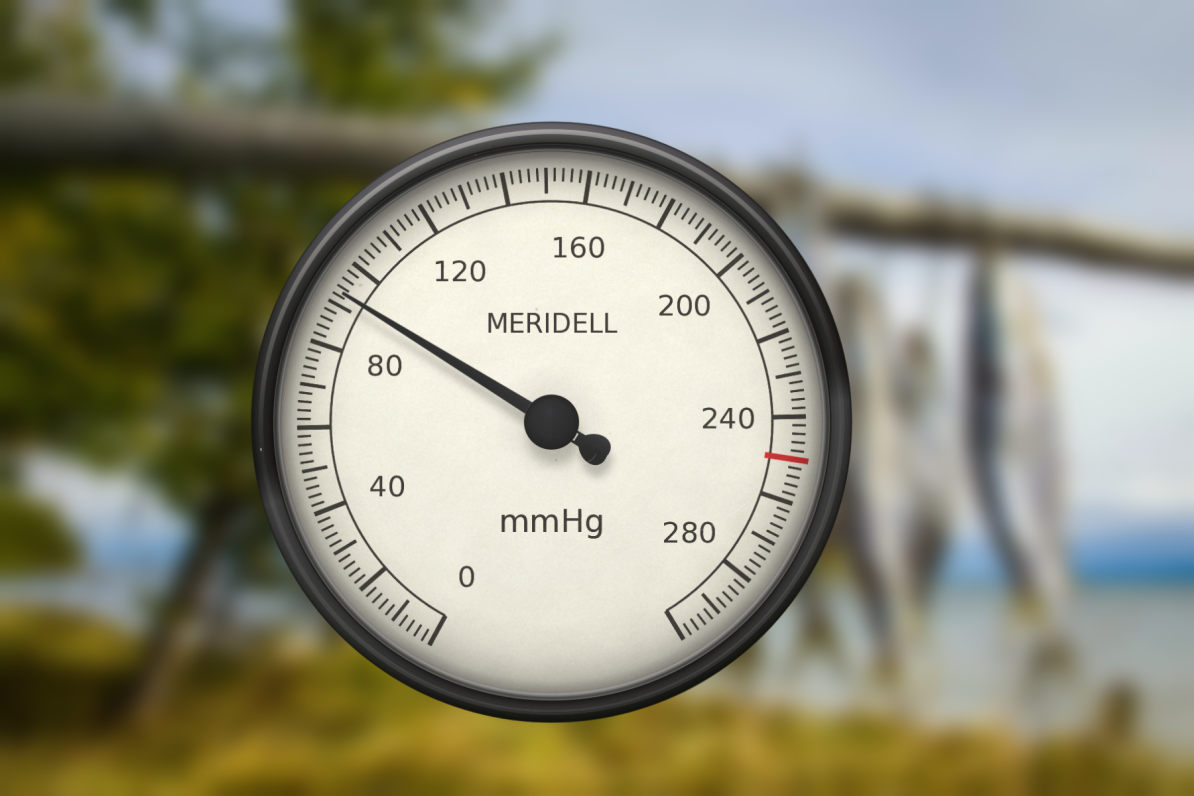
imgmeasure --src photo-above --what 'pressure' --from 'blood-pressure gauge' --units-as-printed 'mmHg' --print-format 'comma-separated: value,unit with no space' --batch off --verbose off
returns 93,mmHg
